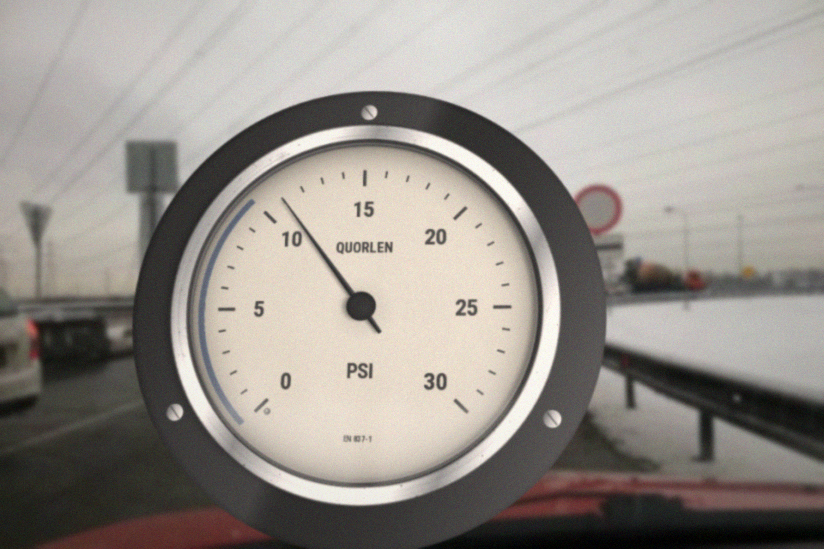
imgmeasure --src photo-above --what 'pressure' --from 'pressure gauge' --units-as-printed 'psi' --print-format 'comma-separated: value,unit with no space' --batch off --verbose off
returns 11,psi
